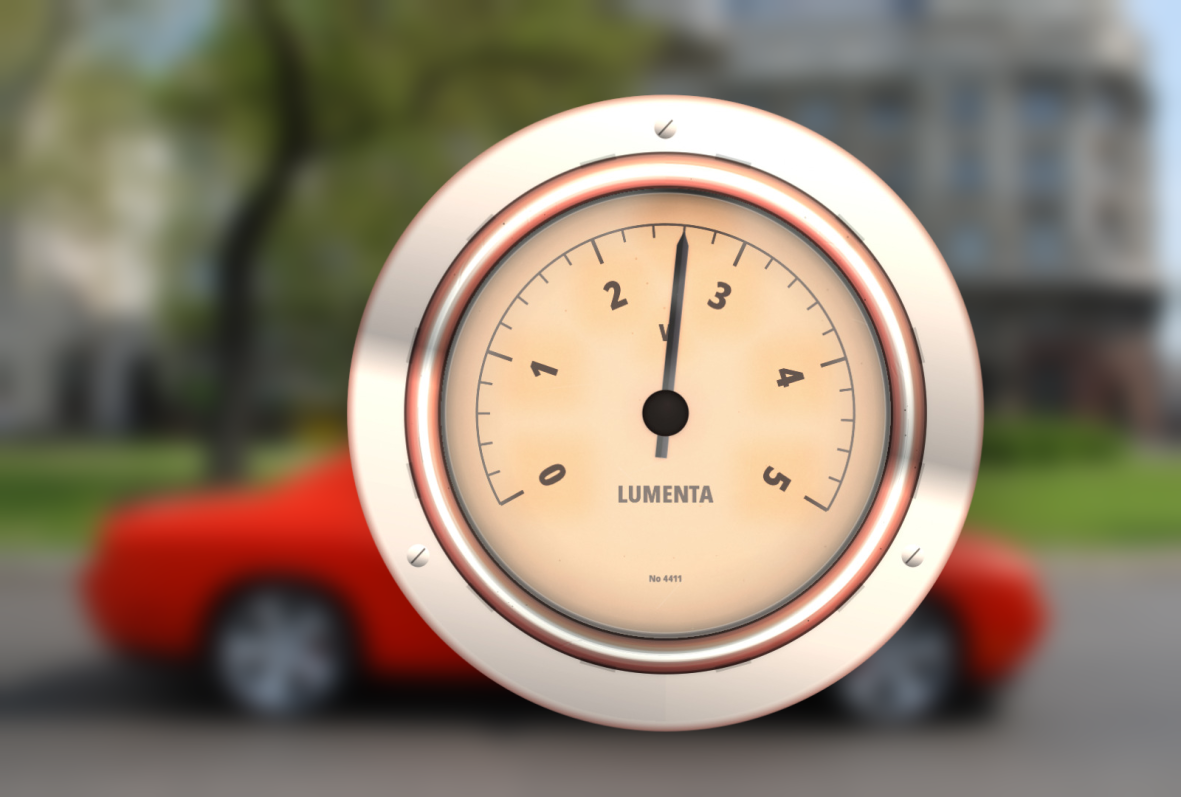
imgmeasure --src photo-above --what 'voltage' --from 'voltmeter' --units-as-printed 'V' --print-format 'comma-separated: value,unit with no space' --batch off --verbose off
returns 2.6,V
